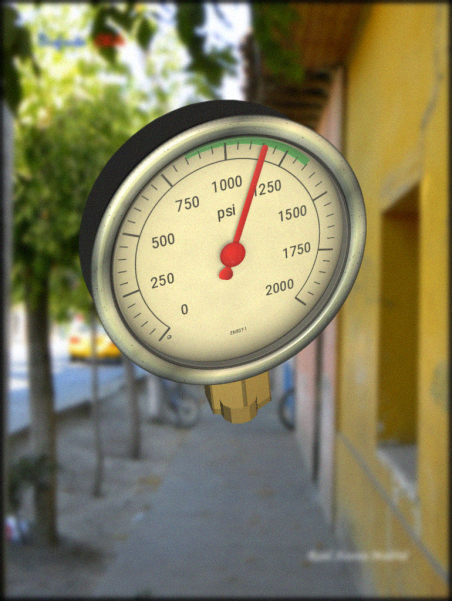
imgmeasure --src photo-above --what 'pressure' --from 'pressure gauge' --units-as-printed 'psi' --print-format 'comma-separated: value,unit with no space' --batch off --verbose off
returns 1150,psi
